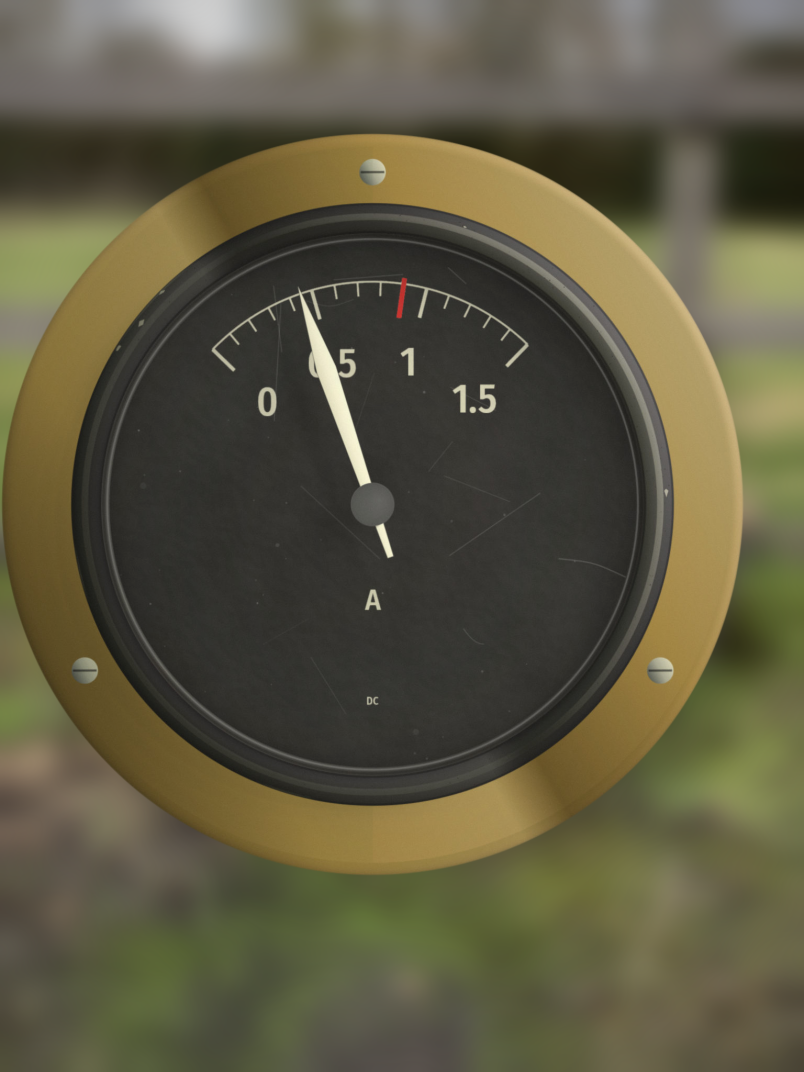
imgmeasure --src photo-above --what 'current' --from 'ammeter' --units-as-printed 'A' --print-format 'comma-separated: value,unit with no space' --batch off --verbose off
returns 0.45,A
